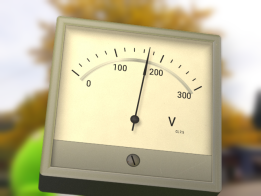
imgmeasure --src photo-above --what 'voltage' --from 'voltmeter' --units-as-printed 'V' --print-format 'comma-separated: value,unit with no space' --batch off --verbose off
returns 170,V
